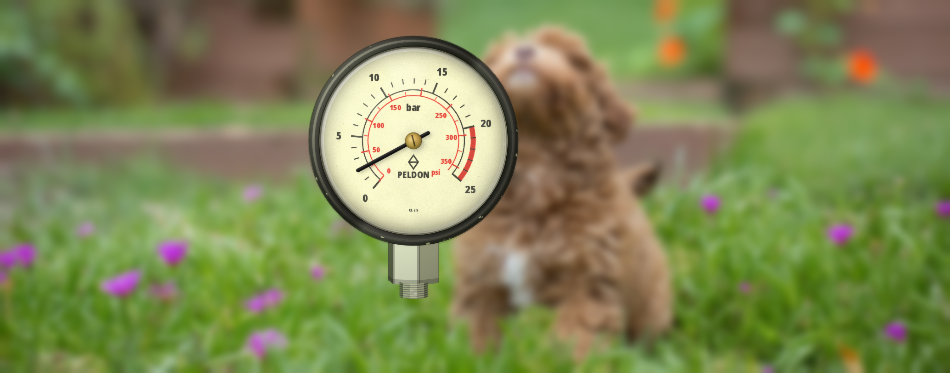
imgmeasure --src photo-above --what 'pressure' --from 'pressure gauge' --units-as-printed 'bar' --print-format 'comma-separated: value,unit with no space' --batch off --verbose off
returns 2,bar
